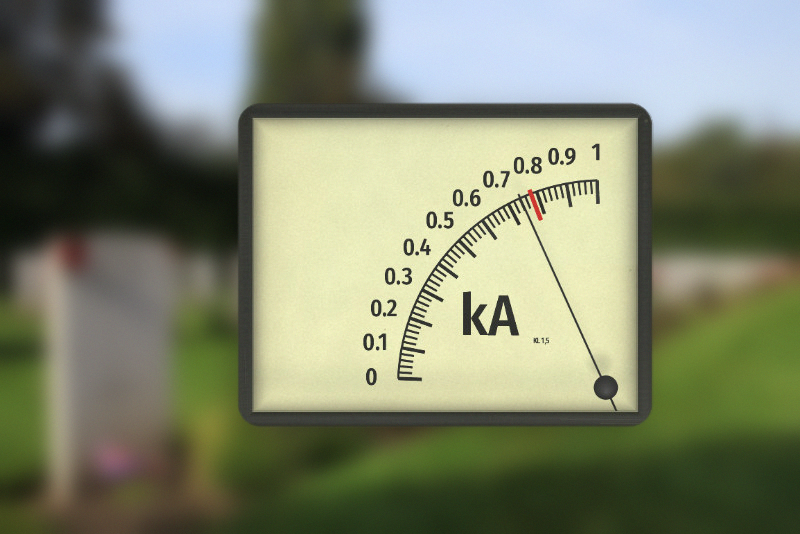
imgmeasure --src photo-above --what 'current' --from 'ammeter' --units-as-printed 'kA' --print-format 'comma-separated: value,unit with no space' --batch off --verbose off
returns 0.74,kA
